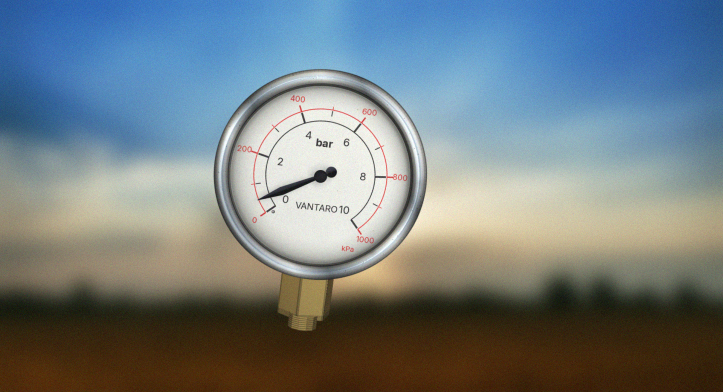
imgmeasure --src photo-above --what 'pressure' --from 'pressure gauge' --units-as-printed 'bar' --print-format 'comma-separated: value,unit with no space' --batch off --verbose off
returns 0.5,bar
